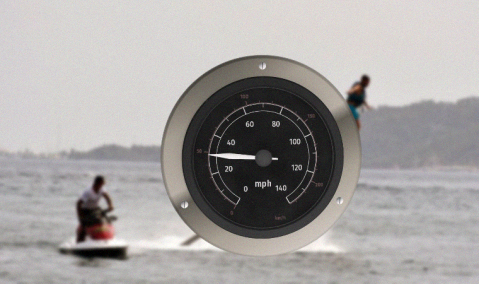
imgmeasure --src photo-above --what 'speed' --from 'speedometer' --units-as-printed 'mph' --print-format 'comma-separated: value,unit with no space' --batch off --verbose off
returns 30,mph
